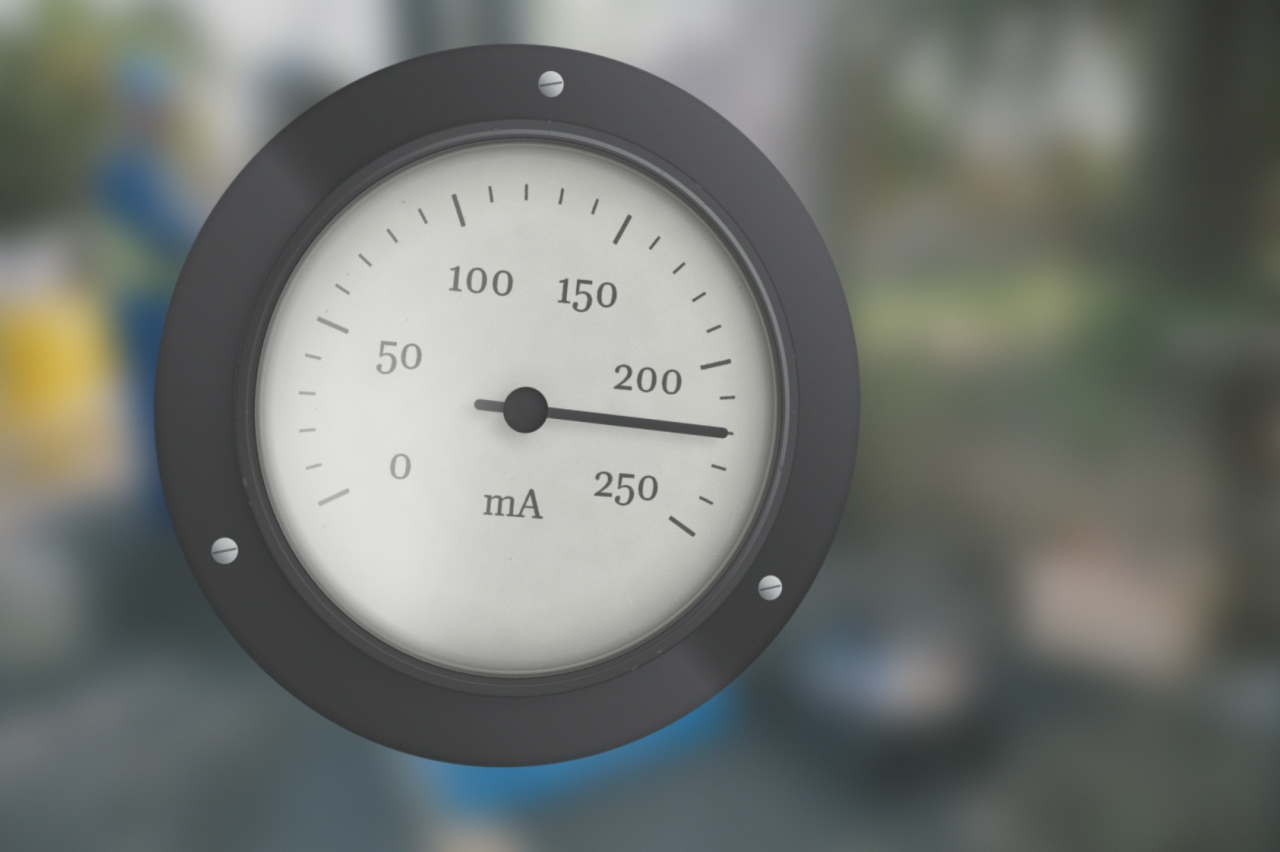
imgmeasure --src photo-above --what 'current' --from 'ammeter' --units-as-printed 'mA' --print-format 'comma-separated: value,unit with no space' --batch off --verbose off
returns 220,mA
